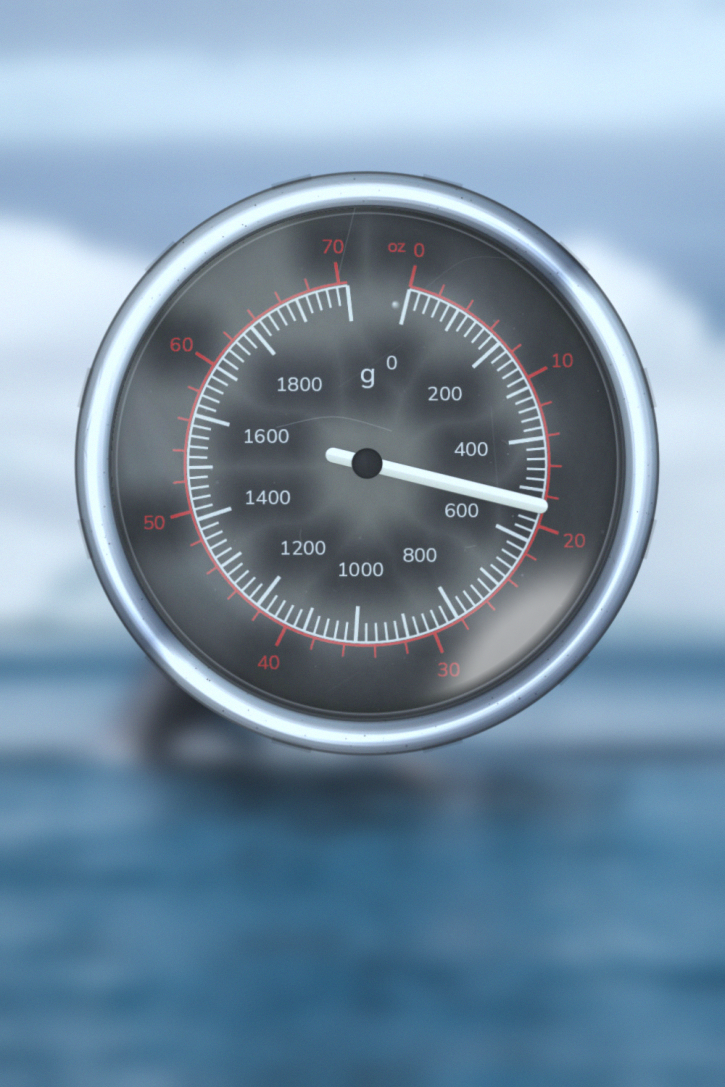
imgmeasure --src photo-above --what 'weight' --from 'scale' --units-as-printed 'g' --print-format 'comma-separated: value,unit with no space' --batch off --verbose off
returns 530,g
